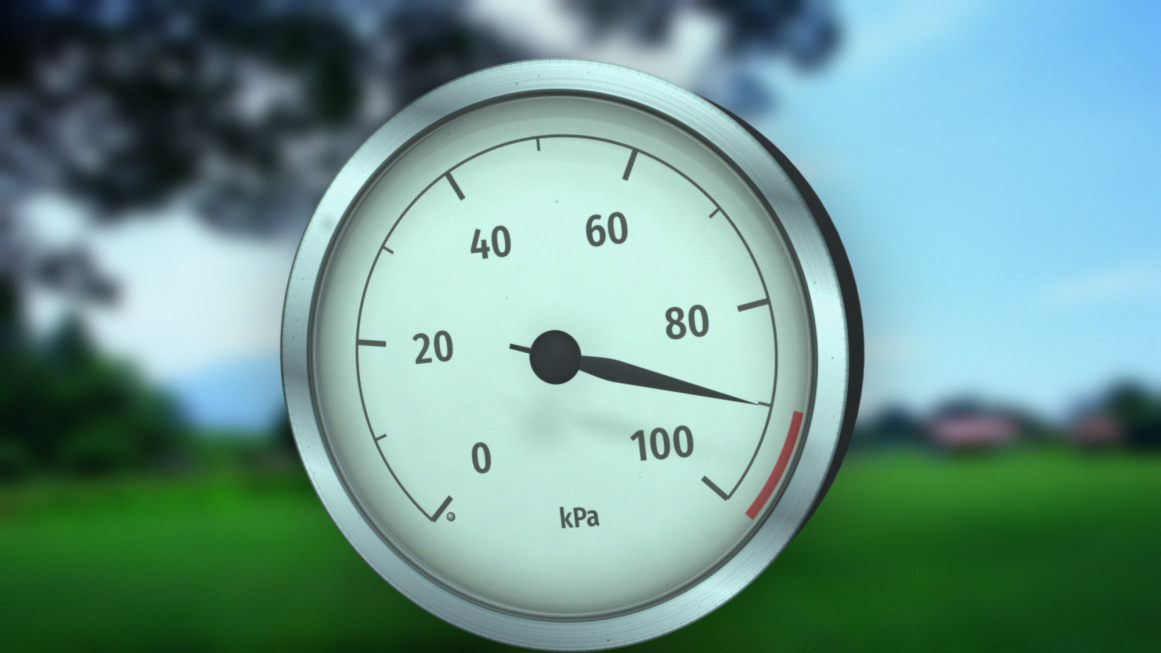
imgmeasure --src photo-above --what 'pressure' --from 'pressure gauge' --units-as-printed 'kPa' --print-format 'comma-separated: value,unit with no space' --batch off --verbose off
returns 90,kPa
